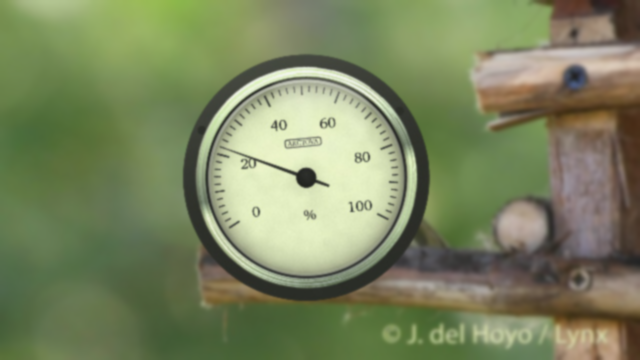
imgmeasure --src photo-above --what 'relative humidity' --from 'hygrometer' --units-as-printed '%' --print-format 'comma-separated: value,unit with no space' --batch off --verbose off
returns 22,%
